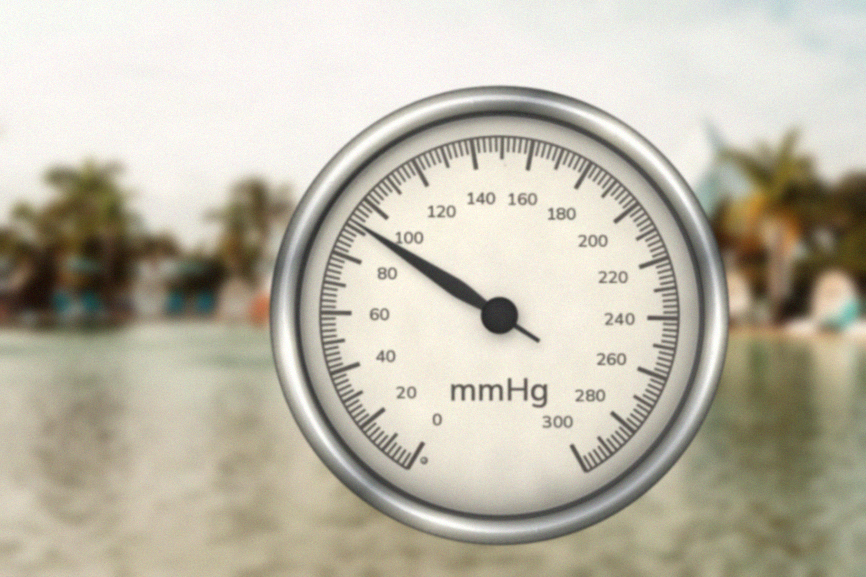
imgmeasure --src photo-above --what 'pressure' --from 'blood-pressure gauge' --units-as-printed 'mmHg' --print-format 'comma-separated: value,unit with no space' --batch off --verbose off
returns 92,mmHg
